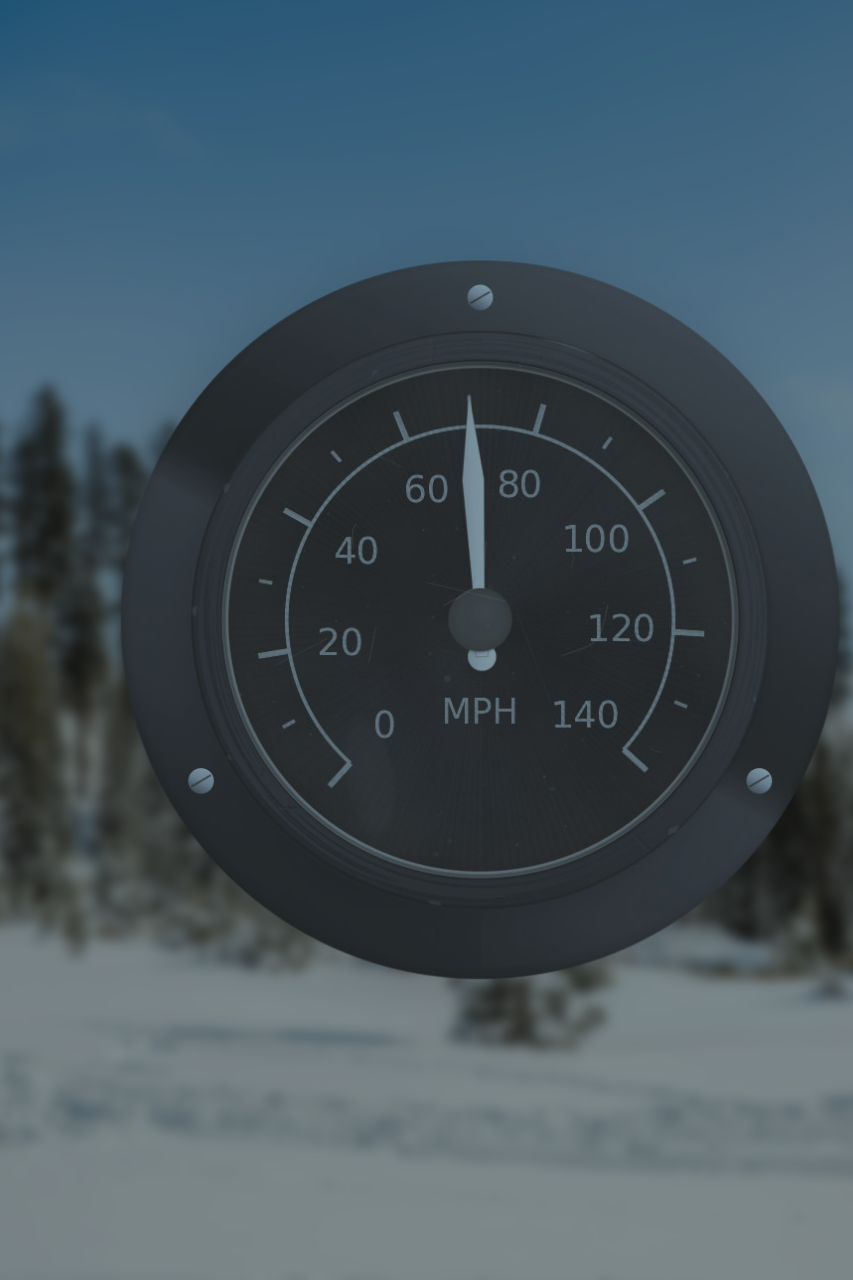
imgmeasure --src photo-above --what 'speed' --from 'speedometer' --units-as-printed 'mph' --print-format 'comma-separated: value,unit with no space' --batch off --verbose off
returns 70,mph
